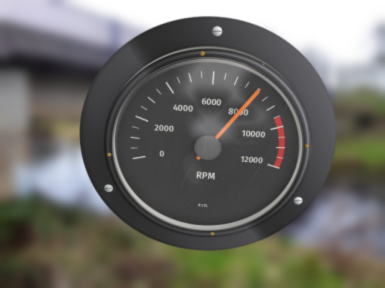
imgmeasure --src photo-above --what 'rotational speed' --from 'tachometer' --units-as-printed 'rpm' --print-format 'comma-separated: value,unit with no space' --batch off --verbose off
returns 8000,rpm
